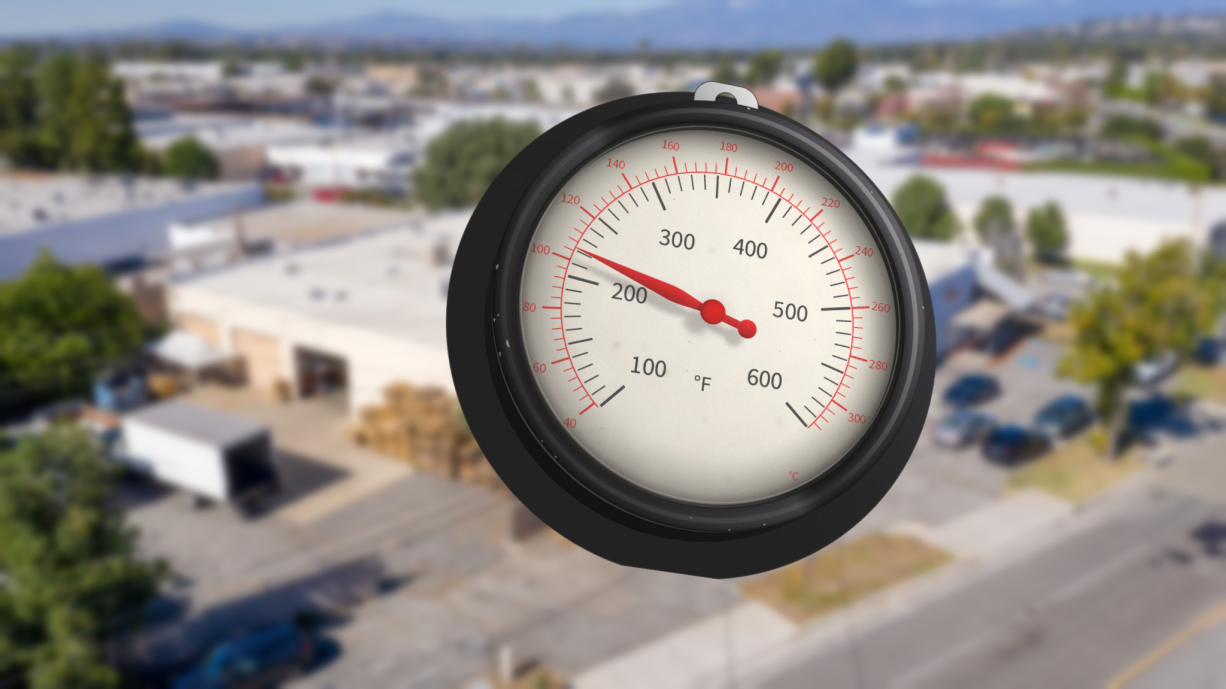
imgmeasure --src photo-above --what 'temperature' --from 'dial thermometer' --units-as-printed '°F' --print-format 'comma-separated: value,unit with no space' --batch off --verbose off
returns 220,°F
